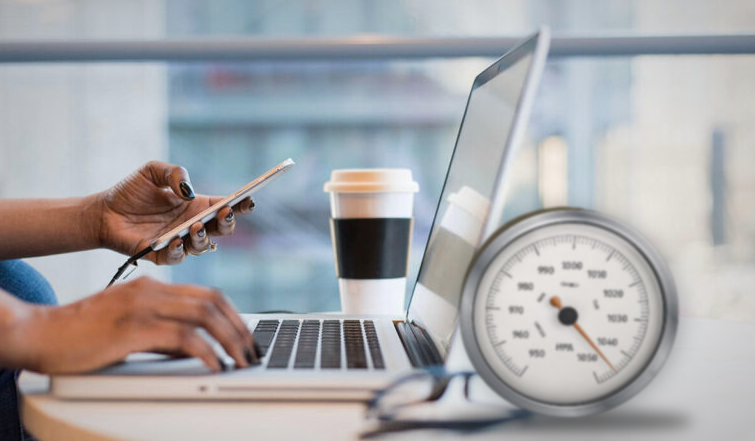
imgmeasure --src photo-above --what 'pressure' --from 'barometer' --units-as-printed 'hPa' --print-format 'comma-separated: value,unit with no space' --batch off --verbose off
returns 1045,hPa
